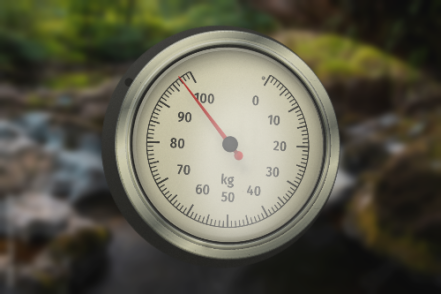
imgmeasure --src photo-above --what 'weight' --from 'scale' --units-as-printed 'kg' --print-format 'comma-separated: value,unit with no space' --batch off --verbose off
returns 97,kg
